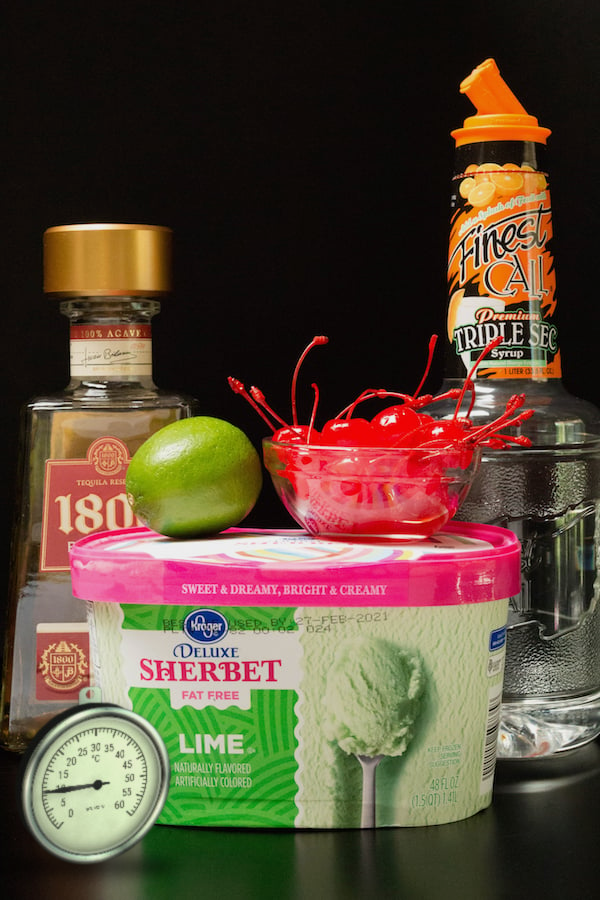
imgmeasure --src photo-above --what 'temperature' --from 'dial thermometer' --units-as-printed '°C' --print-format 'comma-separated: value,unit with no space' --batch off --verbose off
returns 10,°C
